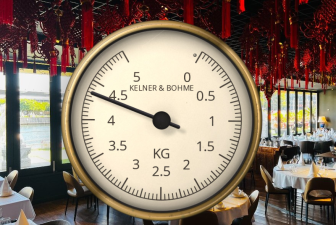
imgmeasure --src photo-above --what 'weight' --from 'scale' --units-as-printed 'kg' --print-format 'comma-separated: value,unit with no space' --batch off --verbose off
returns 4.35,kg
